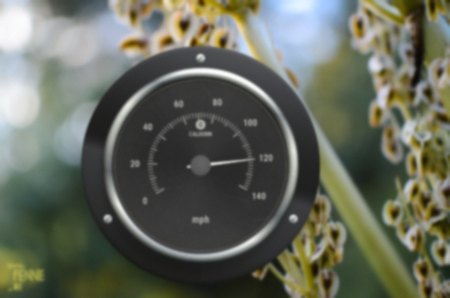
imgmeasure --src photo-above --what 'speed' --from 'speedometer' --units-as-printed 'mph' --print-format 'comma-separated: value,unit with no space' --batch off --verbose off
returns 120,mph
